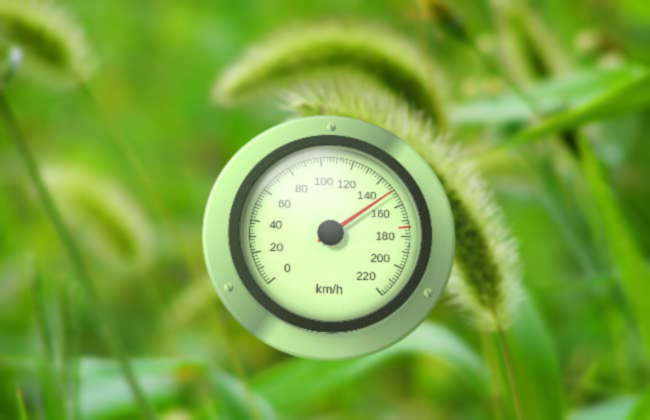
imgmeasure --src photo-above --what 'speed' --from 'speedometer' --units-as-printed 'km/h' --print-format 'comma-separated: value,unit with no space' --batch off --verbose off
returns 150,km/h
